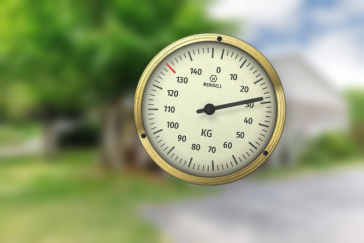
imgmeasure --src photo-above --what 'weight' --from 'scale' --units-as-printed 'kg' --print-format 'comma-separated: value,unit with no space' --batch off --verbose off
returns 28,kg
